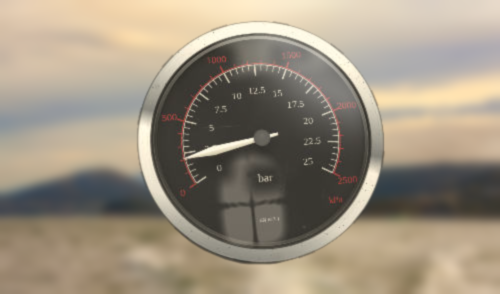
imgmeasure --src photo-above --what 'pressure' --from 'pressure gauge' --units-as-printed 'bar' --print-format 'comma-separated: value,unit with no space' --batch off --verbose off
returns 2,bar
